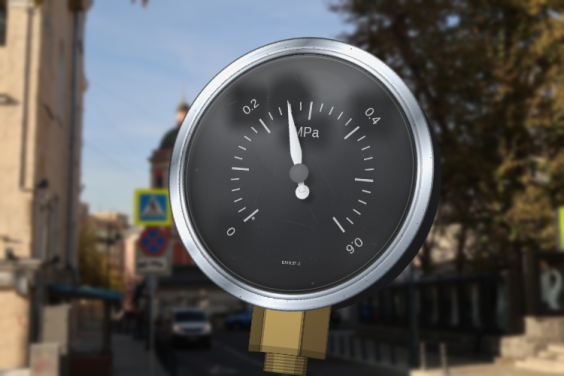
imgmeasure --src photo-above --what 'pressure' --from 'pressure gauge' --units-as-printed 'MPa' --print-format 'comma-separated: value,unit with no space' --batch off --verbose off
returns 0.26,MPa
